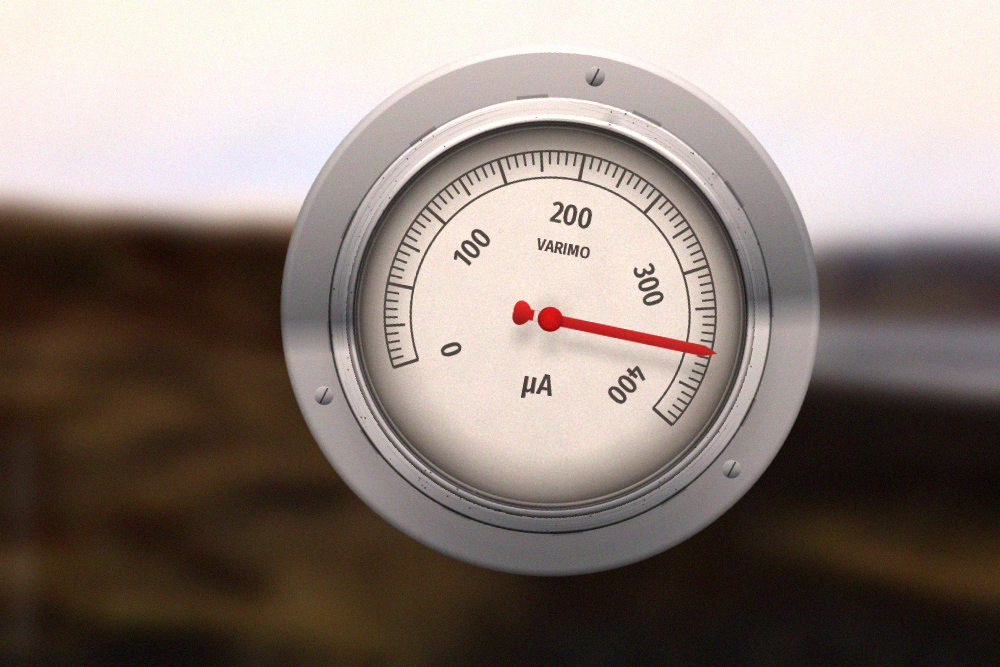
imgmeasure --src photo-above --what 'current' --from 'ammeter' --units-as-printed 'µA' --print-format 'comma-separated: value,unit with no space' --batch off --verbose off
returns 350,µA
